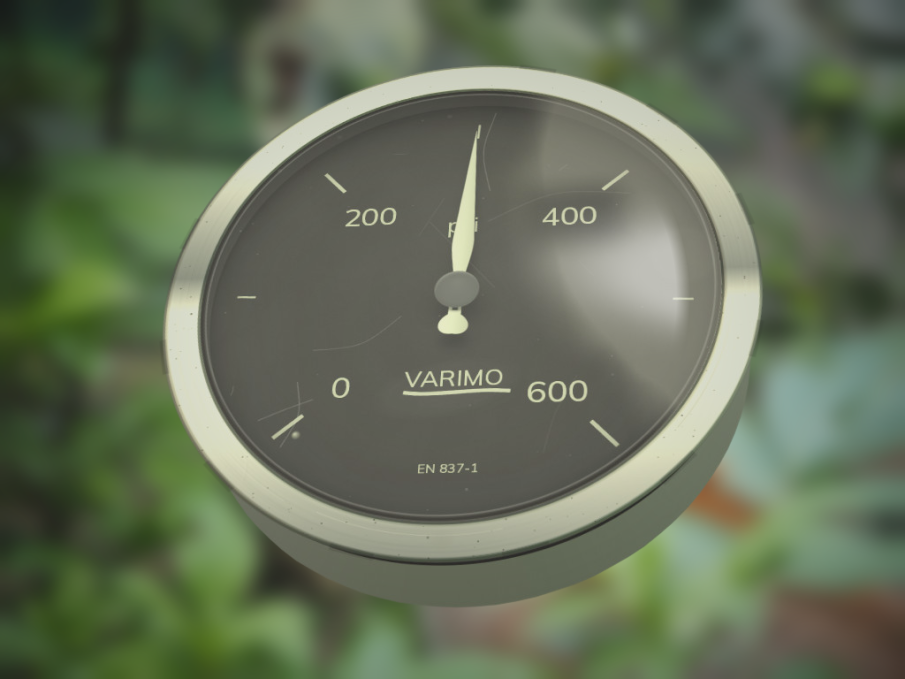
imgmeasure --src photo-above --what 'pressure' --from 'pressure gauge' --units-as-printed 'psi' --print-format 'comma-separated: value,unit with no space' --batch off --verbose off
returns 300,psi
